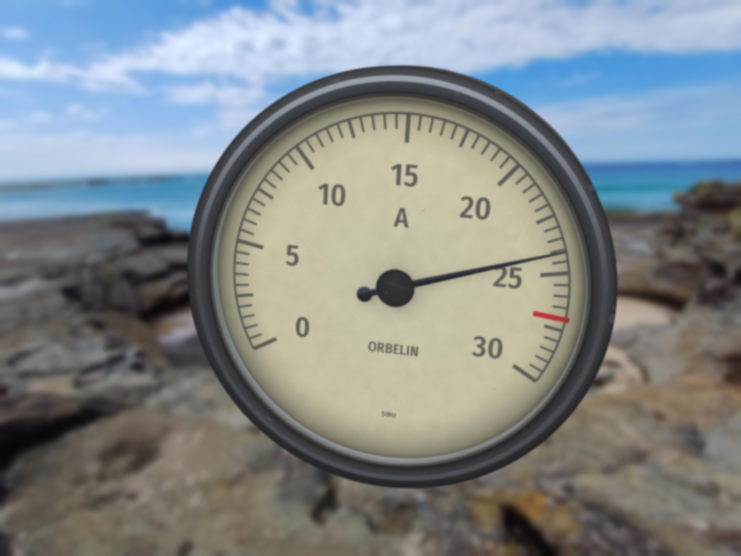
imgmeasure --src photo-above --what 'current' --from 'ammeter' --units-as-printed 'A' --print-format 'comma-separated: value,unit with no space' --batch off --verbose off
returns 24,A
